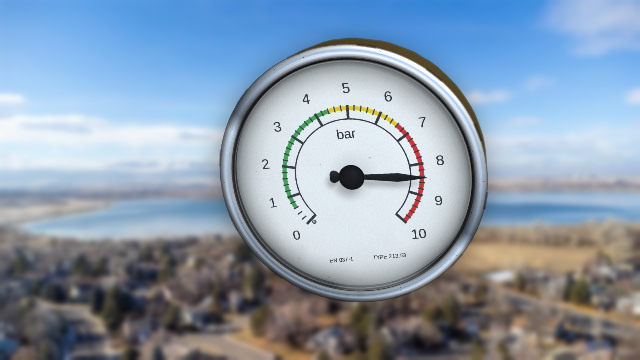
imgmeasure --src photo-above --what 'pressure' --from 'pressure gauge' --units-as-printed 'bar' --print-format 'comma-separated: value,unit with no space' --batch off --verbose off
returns 8.4,bar
